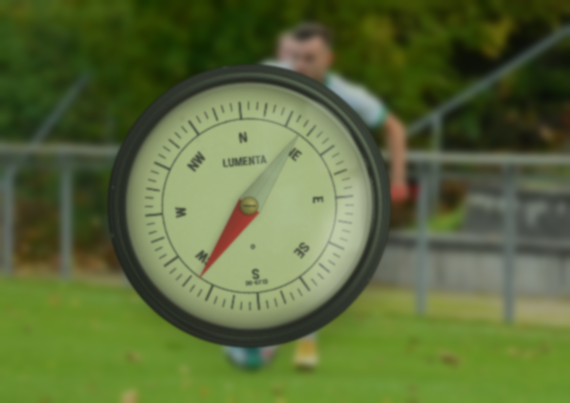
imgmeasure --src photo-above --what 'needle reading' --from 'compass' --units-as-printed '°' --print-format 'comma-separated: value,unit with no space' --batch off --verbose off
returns 220,°
